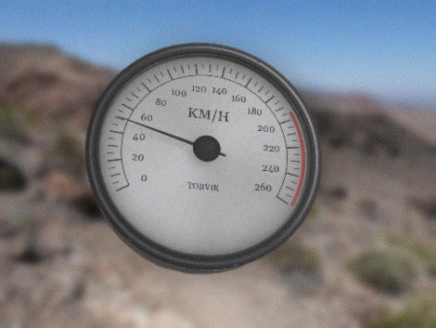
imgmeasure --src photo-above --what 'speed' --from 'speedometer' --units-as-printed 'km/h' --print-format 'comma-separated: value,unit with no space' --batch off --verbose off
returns 50,km/h
